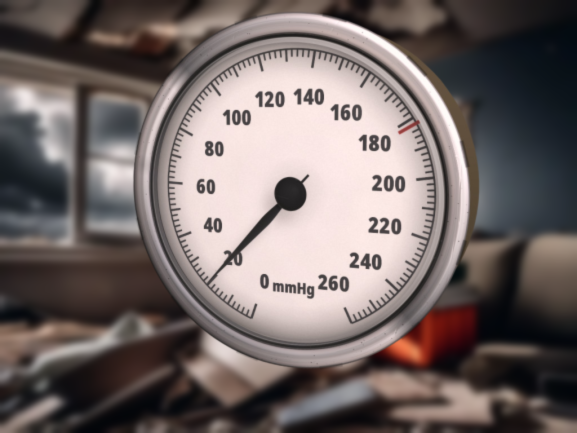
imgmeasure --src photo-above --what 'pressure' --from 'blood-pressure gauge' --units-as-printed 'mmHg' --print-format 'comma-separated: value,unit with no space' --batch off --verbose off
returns 20,mmHg
